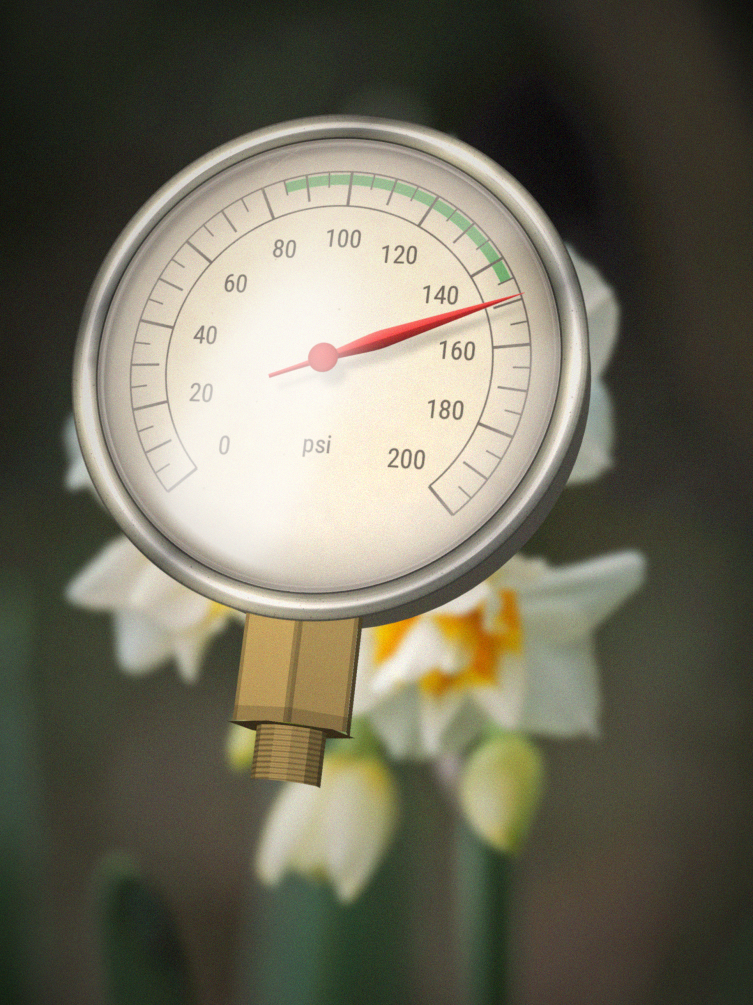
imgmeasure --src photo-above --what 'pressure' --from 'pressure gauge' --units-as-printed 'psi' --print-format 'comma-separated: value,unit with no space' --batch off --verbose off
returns 150,psi
